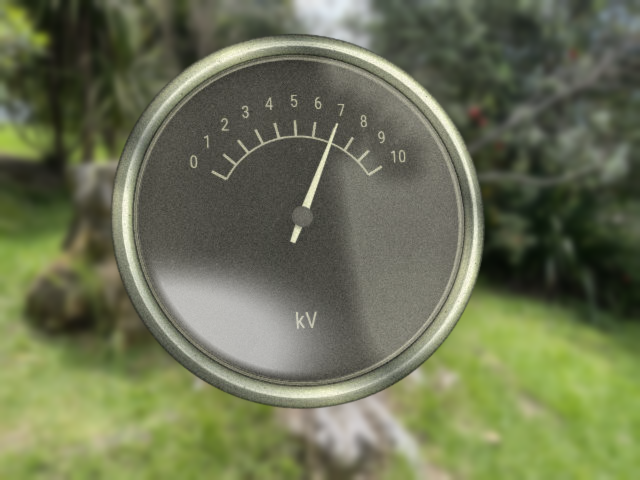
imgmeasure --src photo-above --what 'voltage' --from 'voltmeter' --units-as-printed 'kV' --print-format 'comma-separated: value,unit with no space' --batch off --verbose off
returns 7,kV
